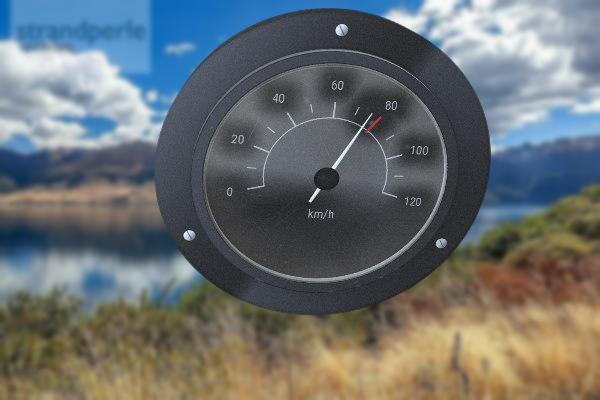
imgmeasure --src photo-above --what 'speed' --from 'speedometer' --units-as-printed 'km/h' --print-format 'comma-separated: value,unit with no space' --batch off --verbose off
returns 75,km/h
